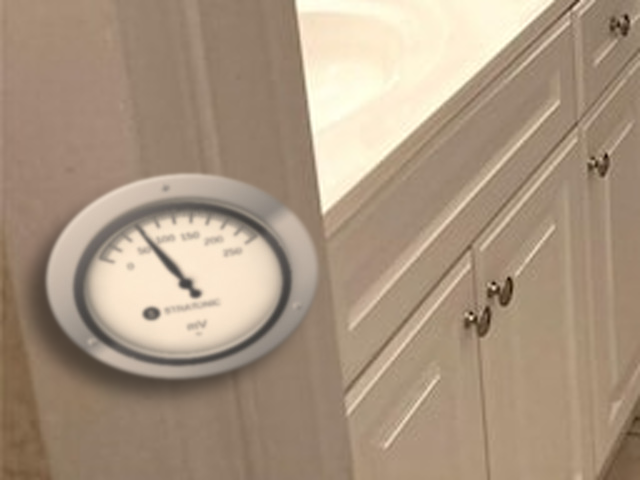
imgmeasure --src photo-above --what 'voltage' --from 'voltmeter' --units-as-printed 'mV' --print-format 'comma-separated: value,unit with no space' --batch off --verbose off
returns 75,mV
